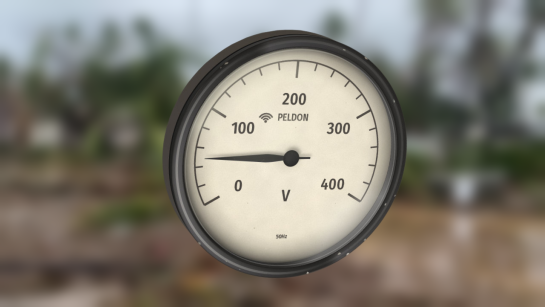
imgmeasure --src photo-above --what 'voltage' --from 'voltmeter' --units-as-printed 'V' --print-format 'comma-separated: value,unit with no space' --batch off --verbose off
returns 50,V
